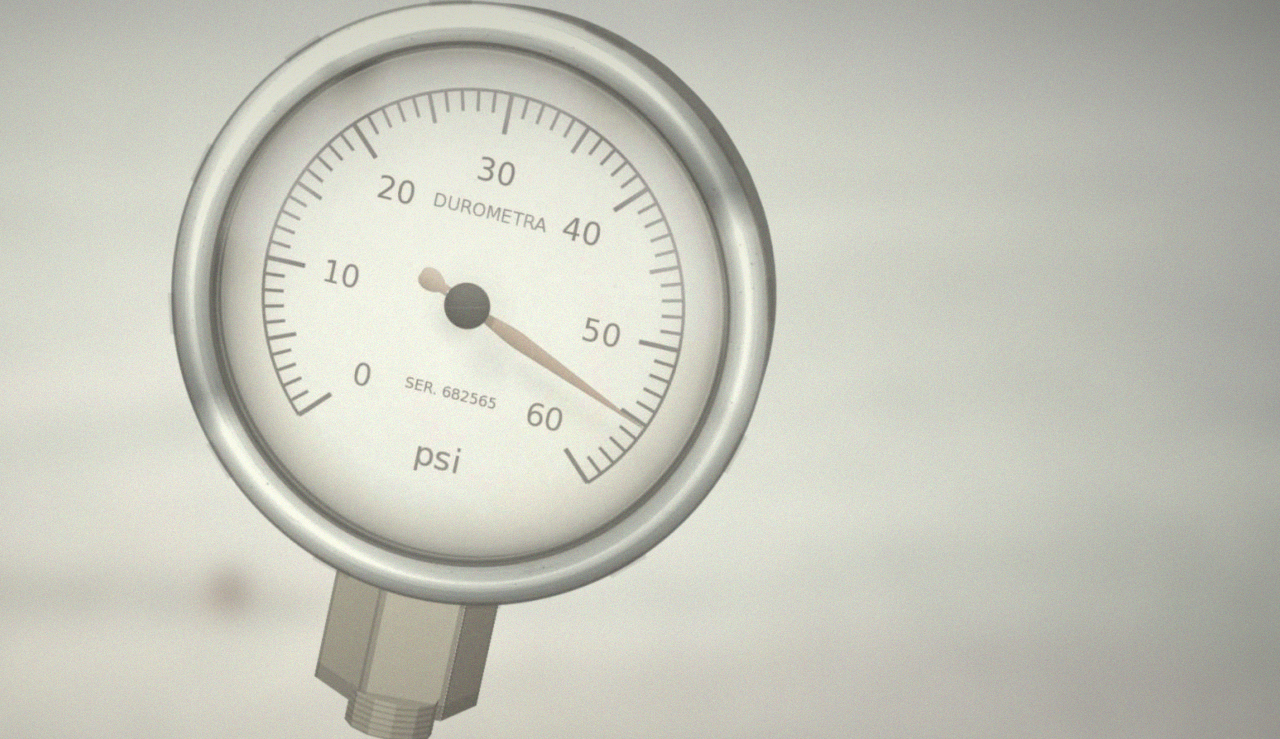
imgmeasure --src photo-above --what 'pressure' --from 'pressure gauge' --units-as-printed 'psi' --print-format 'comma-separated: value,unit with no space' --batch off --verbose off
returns 55,psi
